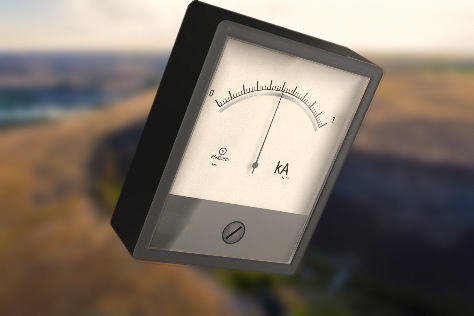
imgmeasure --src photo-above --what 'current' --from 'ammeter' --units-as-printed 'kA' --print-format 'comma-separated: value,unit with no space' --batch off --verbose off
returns 0.5,kA
